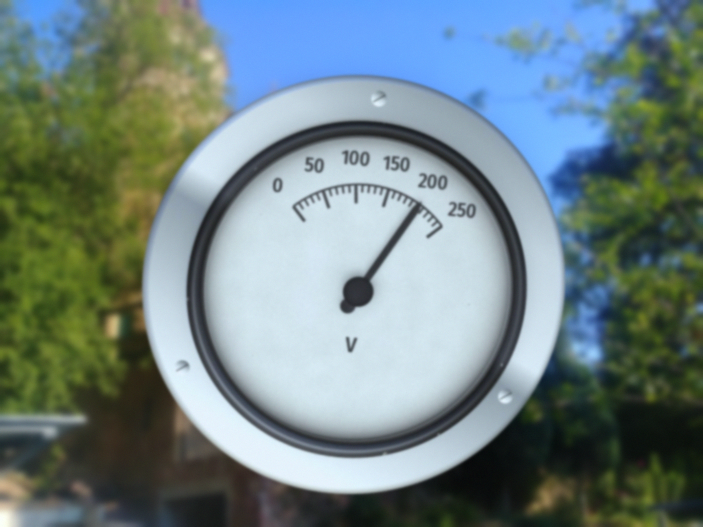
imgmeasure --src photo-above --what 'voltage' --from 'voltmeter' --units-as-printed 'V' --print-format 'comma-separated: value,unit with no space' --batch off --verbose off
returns 200,V
